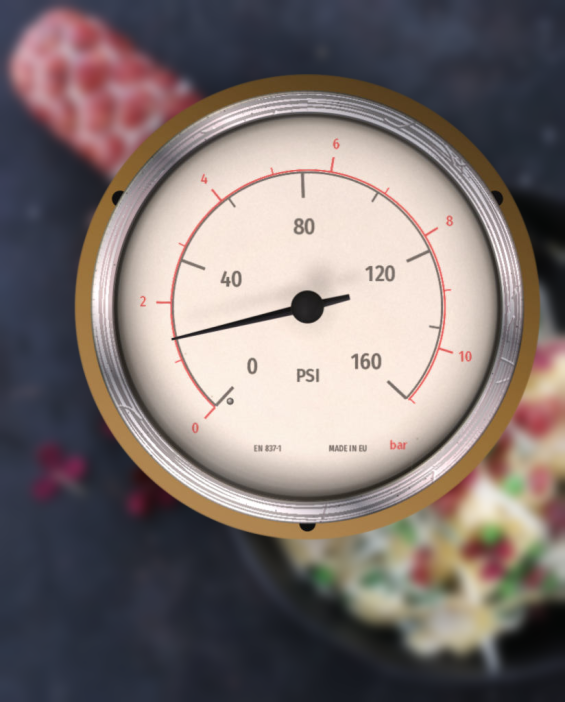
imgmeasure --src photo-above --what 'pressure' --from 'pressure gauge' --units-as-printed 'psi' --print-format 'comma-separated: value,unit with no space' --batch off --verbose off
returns 20,psi
